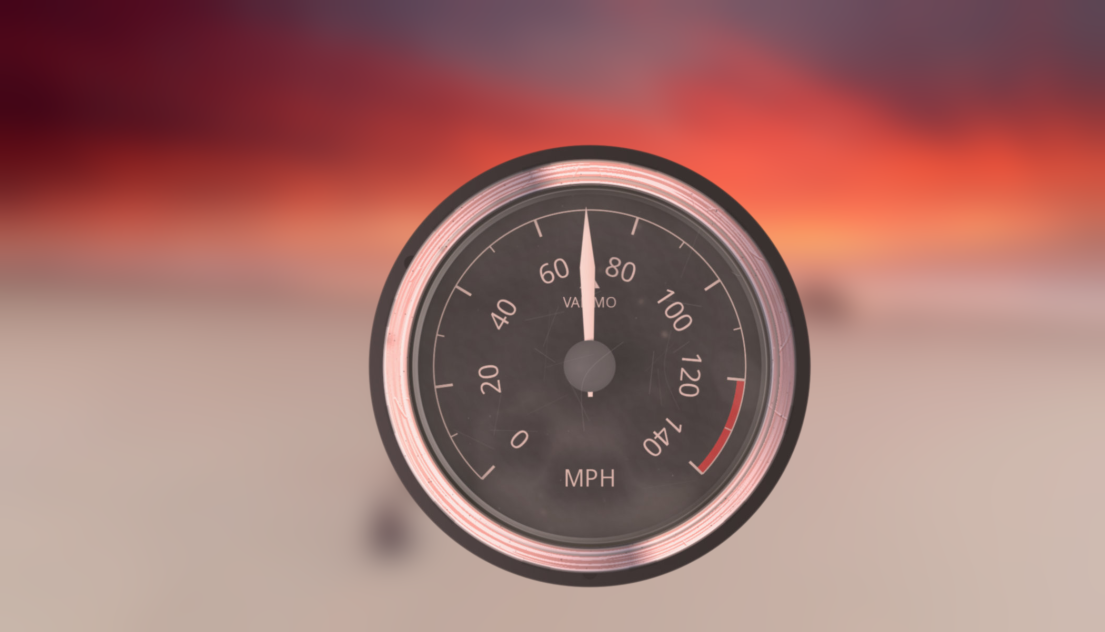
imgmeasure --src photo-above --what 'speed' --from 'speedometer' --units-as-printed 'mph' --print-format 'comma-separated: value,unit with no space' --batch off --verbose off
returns 70,mph
